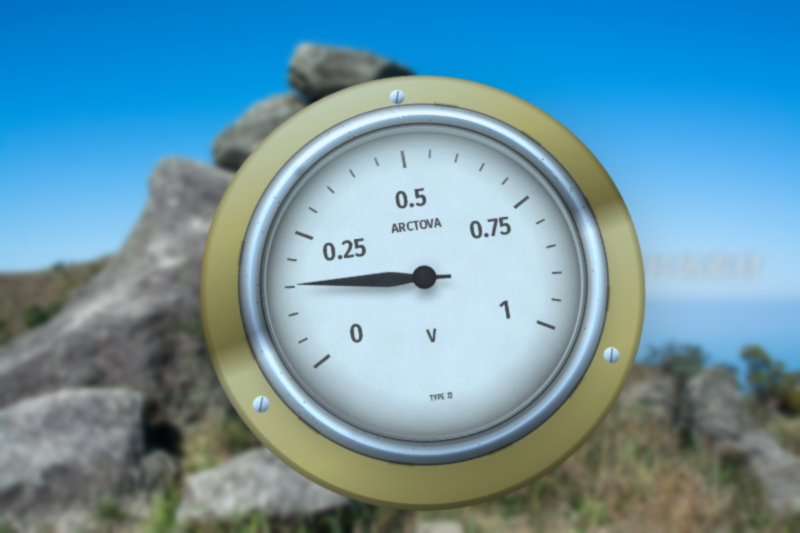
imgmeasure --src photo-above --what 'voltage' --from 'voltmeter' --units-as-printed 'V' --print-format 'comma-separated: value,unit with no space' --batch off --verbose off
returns 0.15,V
